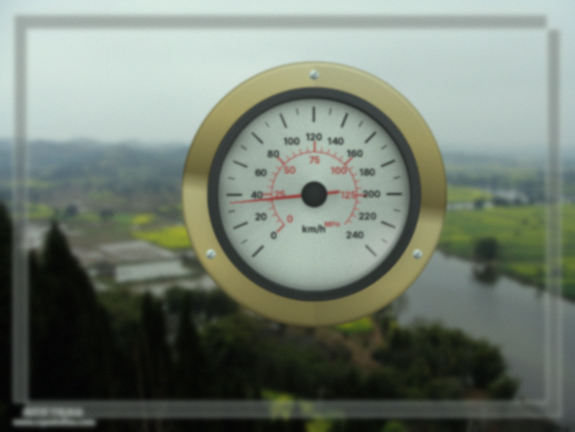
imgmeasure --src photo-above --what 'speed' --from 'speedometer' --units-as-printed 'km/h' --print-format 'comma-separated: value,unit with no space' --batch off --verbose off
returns 35,km/h
